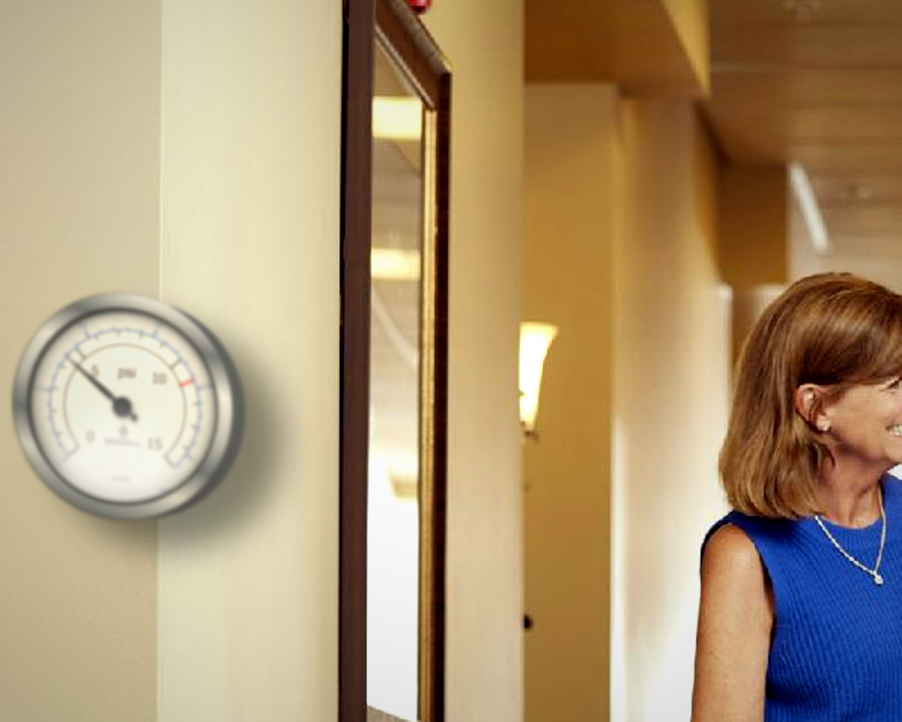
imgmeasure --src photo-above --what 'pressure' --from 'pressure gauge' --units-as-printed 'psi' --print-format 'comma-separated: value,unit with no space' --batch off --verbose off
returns 4.5,psi
